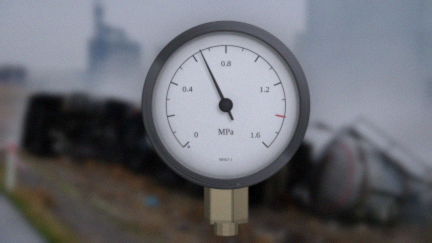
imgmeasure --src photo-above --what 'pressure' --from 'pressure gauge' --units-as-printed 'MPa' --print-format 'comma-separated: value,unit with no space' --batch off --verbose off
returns 0.65,MPa
